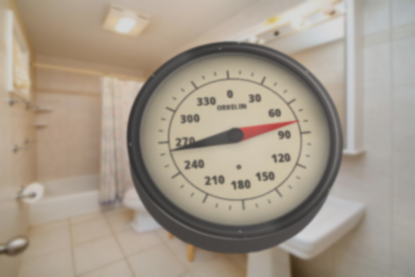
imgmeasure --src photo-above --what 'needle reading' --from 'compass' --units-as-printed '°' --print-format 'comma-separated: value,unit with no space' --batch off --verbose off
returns 80,°
